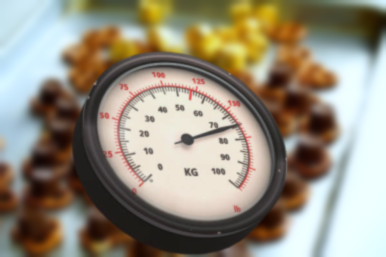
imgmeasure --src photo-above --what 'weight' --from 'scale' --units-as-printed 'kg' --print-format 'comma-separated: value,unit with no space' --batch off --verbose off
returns 75,kg
